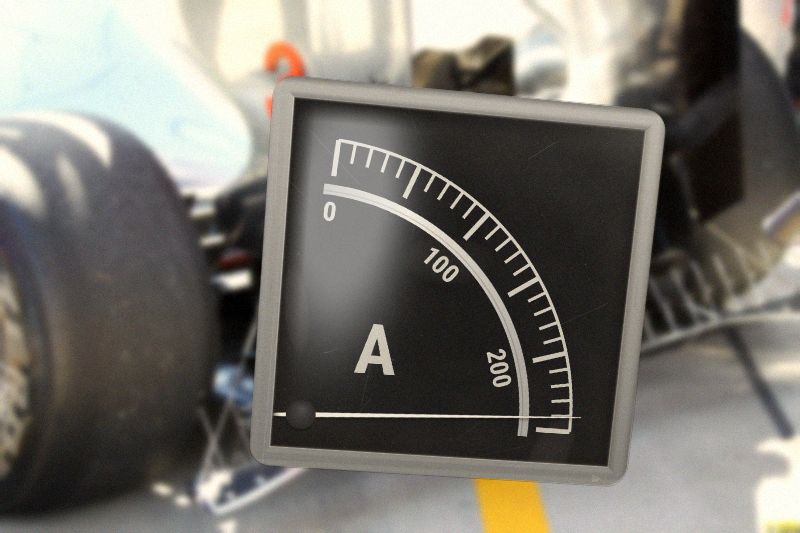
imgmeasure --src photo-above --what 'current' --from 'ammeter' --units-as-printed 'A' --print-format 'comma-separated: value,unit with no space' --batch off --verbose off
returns 240,A
